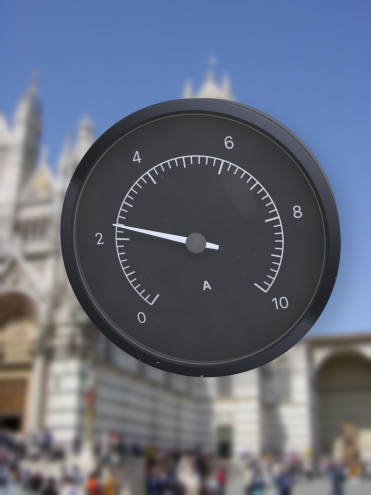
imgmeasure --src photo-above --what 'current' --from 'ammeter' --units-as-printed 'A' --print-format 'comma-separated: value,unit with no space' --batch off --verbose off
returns 2.4,A
